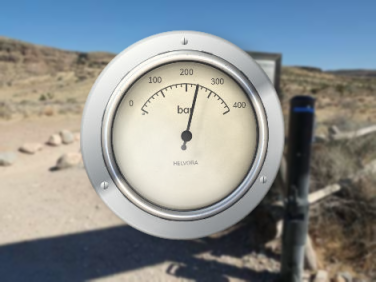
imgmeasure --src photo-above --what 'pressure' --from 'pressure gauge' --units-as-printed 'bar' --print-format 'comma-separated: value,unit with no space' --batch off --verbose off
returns 240,bar
